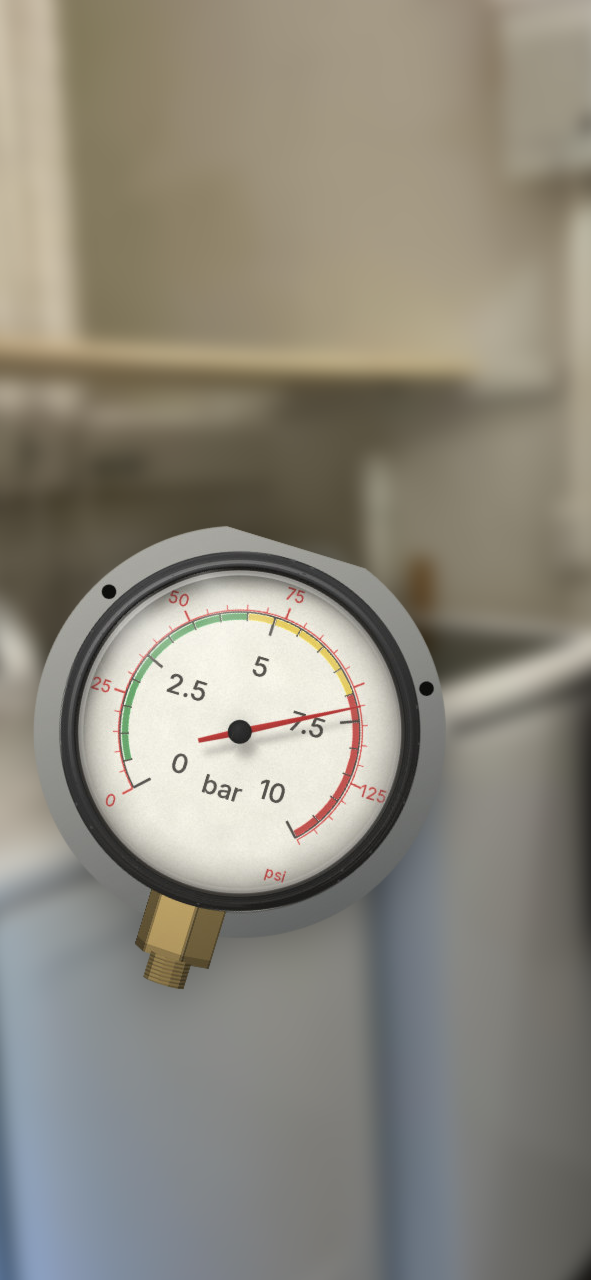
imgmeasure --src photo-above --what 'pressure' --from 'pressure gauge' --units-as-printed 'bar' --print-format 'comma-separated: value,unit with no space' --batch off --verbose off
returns 7.25,bar
